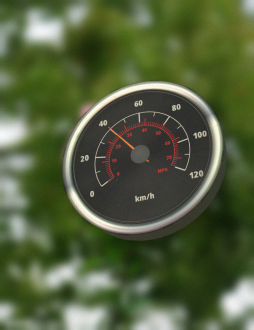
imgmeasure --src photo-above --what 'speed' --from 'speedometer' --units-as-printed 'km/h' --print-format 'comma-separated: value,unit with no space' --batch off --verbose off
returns 40,km/h
